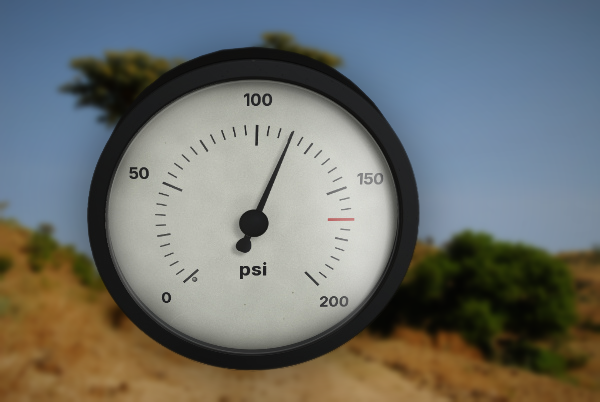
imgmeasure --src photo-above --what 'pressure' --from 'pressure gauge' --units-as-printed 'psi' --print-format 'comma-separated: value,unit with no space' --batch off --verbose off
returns 115,psi
